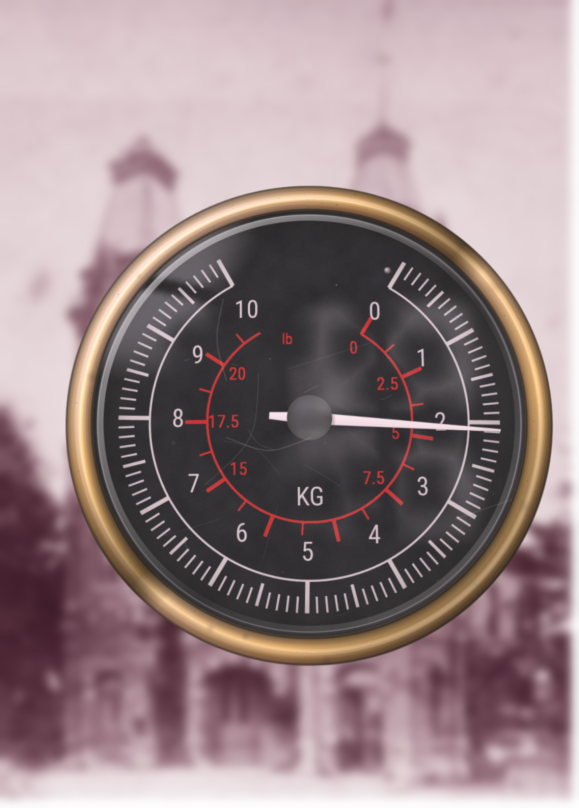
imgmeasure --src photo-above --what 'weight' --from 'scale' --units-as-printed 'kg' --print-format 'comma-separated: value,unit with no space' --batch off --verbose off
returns 2.1,kg
